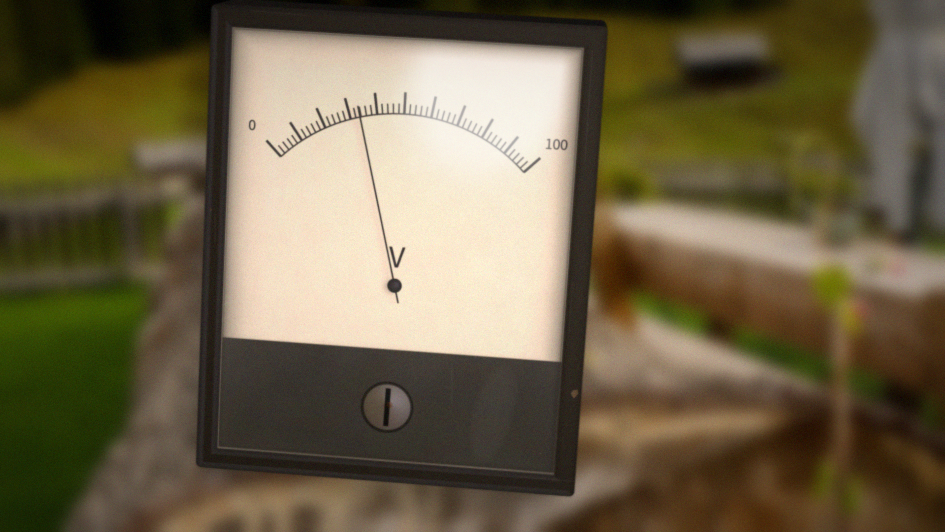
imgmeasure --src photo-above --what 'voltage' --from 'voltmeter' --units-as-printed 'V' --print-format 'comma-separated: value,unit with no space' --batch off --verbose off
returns 34,V
